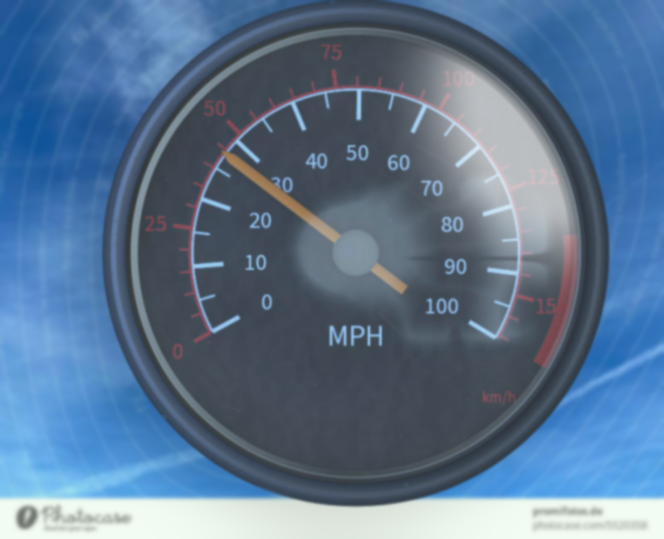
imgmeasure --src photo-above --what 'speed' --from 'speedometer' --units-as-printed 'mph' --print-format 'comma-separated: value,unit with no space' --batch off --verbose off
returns 27.5,mph
